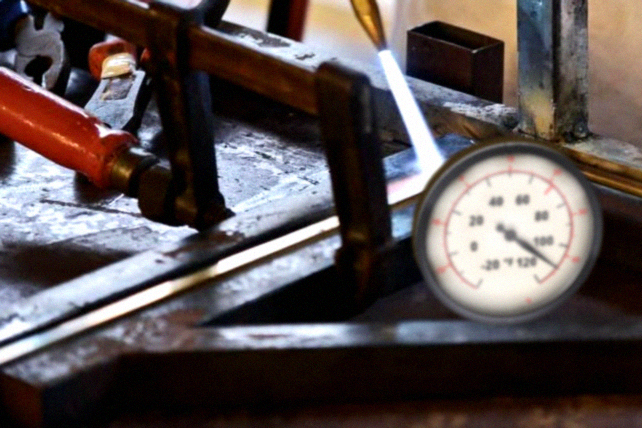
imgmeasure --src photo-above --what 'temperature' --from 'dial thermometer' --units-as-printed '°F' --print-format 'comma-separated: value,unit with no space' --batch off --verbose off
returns 110,°F
